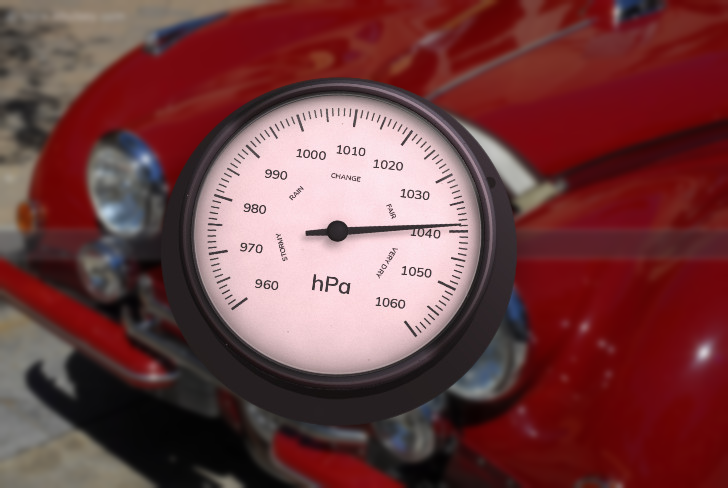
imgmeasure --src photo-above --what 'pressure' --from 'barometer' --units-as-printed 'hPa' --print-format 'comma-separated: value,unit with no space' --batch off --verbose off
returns 1039,hPa
